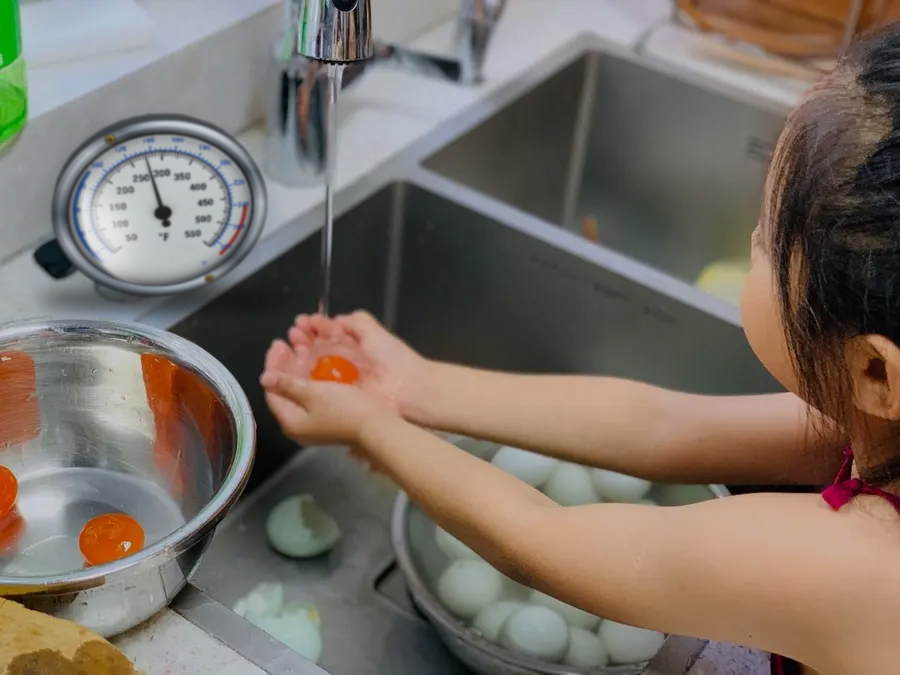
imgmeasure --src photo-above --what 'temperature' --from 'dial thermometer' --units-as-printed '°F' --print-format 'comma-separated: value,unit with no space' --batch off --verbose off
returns 275,°F
